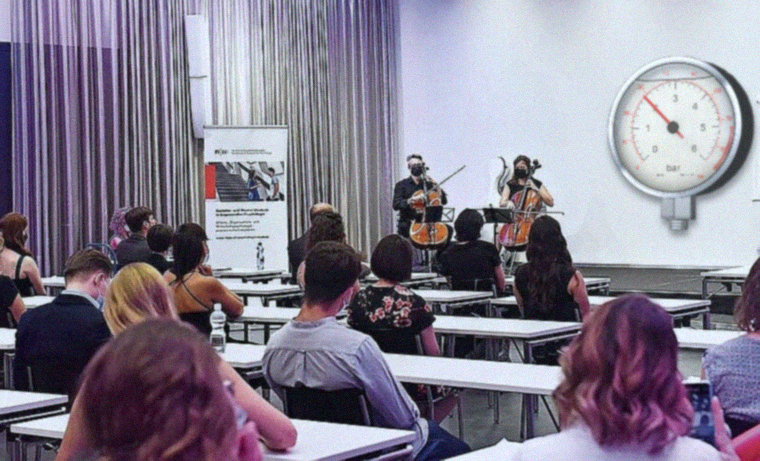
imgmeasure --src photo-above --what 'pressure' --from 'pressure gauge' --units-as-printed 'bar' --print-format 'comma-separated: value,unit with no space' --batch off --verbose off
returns 2,bar
